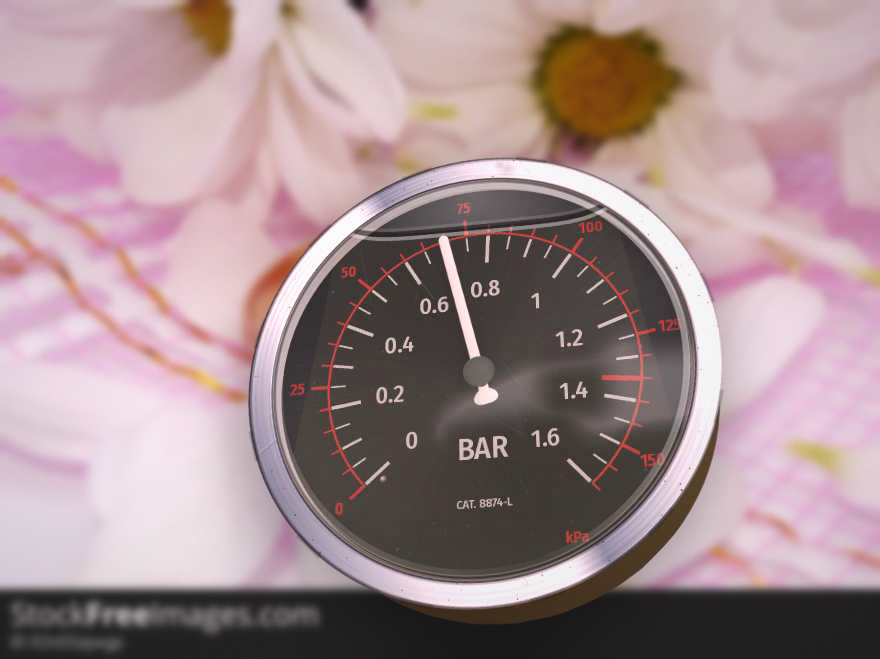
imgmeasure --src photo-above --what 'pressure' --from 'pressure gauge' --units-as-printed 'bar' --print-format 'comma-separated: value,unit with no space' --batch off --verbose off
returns 0.7,bar
